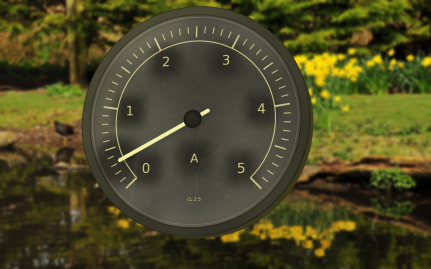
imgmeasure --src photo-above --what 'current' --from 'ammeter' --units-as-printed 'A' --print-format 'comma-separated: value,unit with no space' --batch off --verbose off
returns 0.3,A
